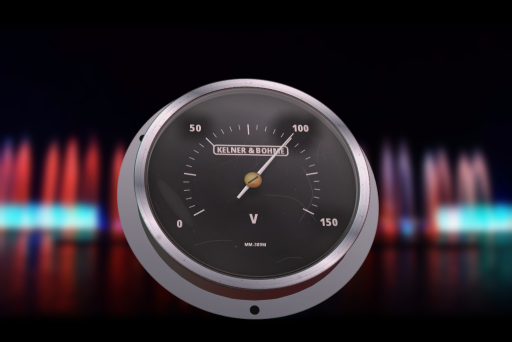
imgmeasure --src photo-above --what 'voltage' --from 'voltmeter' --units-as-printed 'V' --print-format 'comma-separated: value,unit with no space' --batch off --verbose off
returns 100,V
